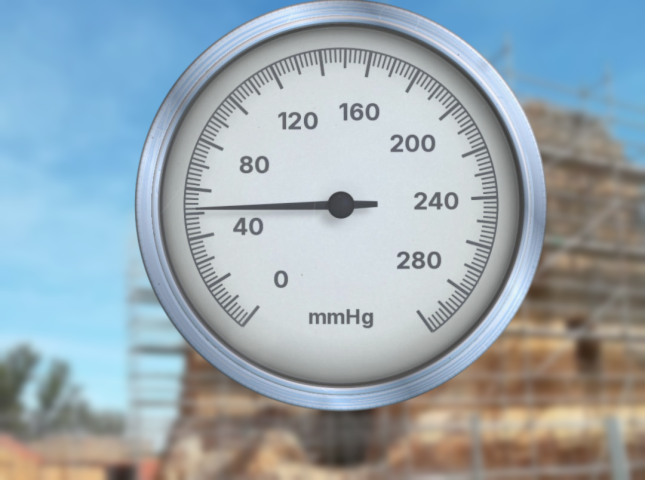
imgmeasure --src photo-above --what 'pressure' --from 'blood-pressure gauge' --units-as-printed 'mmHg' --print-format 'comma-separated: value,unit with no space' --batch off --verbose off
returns 52,mmHg
